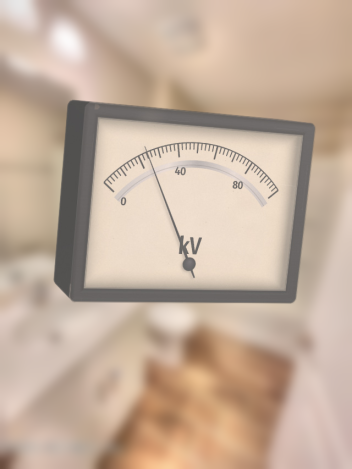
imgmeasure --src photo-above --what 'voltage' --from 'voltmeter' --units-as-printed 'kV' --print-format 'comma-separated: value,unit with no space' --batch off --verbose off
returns 24,kV
